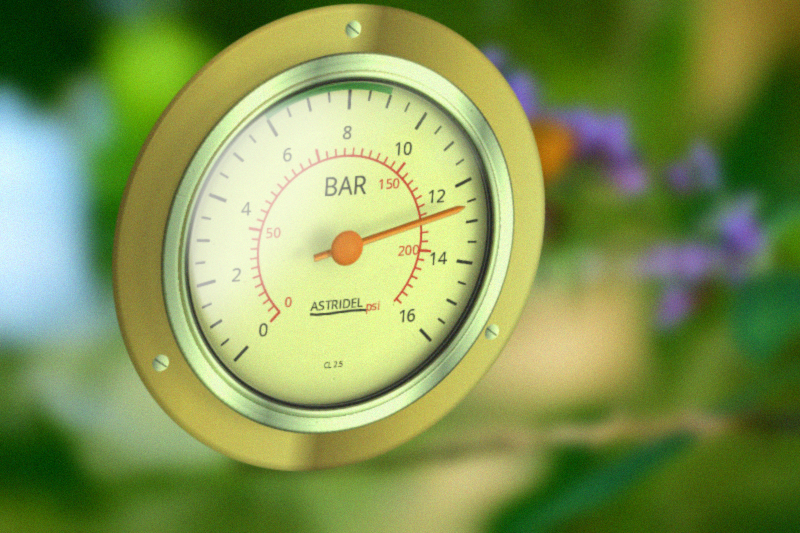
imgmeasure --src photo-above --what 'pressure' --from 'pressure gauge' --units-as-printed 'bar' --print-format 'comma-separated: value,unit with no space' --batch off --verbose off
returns 12.5,bar
